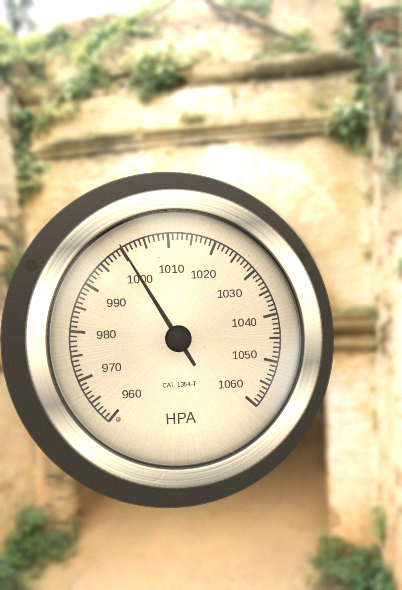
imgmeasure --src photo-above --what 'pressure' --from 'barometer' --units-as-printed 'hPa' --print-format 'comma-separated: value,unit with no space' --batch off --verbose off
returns 1000,hPa
